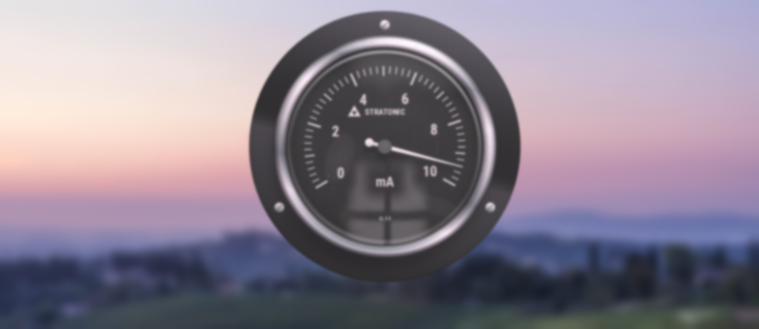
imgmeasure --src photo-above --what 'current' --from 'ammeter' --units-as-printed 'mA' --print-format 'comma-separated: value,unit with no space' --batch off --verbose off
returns 9.4,mA
